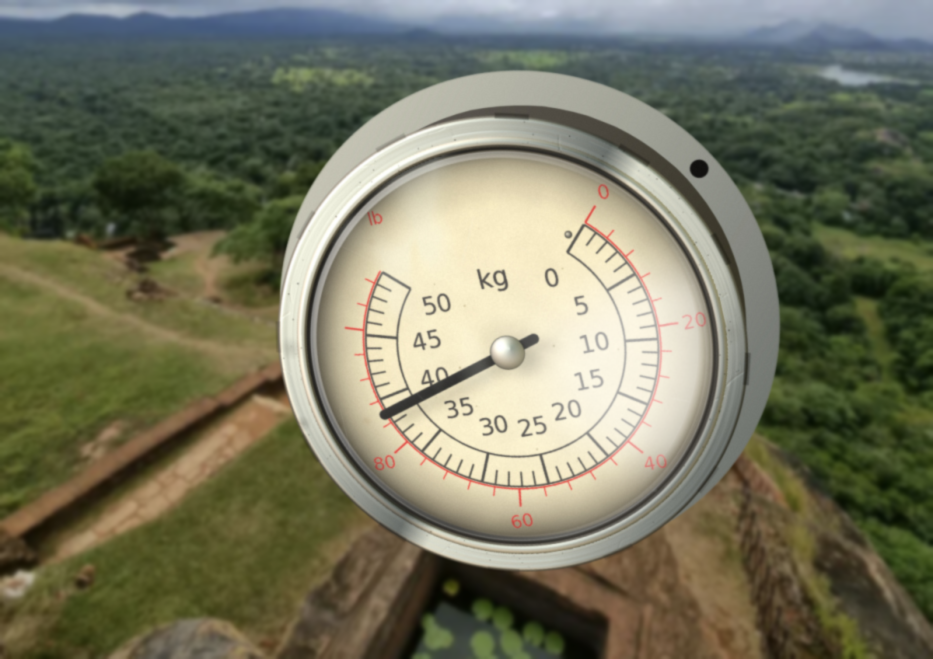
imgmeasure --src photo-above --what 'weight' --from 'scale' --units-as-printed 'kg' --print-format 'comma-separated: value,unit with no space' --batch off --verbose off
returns 39,kg
